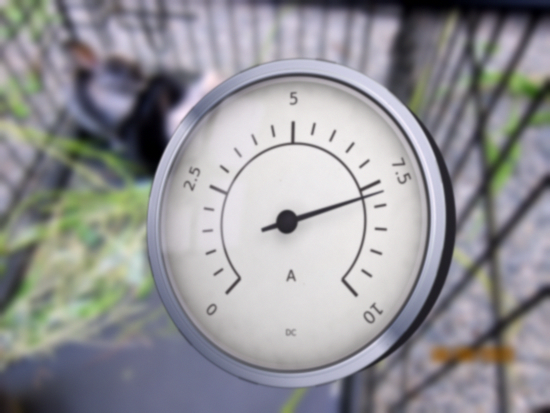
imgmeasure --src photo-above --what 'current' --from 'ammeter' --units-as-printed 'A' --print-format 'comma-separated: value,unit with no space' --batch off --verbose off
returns 7.75,A
